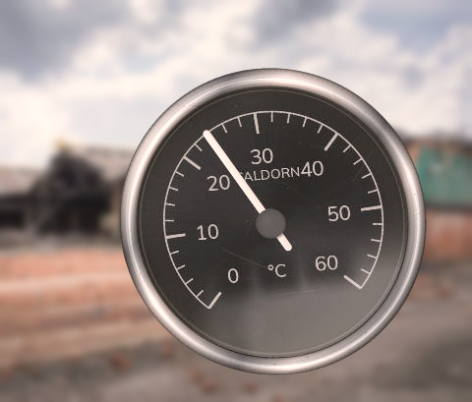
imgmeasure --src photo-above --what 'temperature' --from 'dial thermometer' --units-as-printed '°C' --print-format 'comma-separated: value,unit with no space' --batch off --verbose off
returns 24,°C
